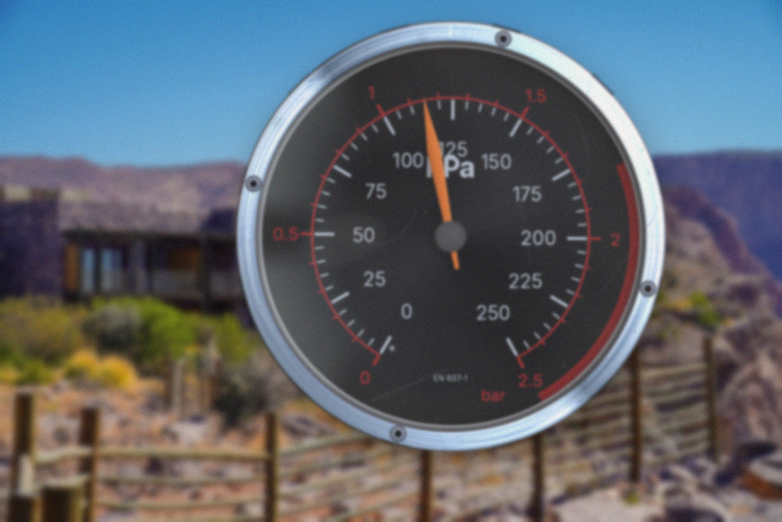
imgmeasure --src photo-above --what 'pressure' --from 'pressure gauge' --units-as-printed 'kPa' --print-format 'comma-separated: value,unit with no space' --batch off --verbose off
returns 115,kPa
